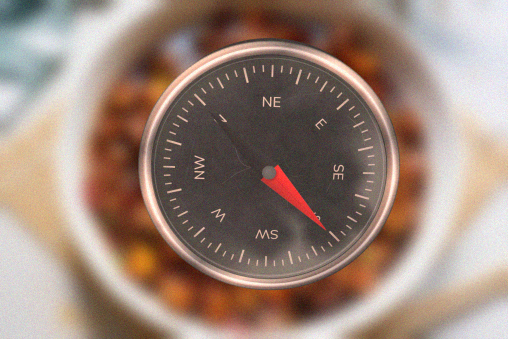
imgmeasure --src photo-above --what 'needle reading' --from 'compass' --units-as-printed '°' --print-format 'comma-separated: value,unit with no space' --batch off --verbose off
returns 180,°
